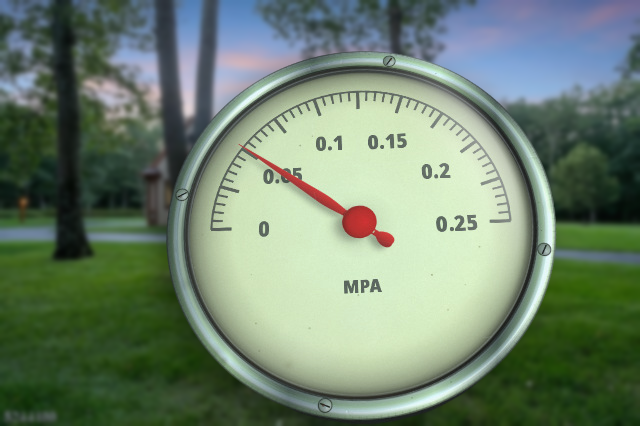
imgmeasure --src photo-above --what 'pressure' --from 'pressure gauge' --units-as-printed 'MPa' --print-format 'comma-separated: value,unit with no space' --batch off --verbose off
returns 0.05,MPa
